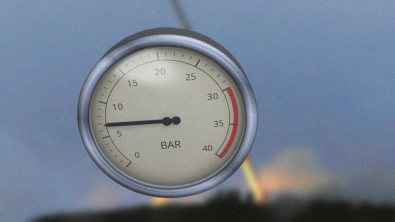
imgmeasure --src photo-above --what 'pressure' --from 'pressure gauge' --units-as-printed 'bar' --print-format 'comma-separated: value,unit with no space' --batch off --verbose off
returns 7,bar
